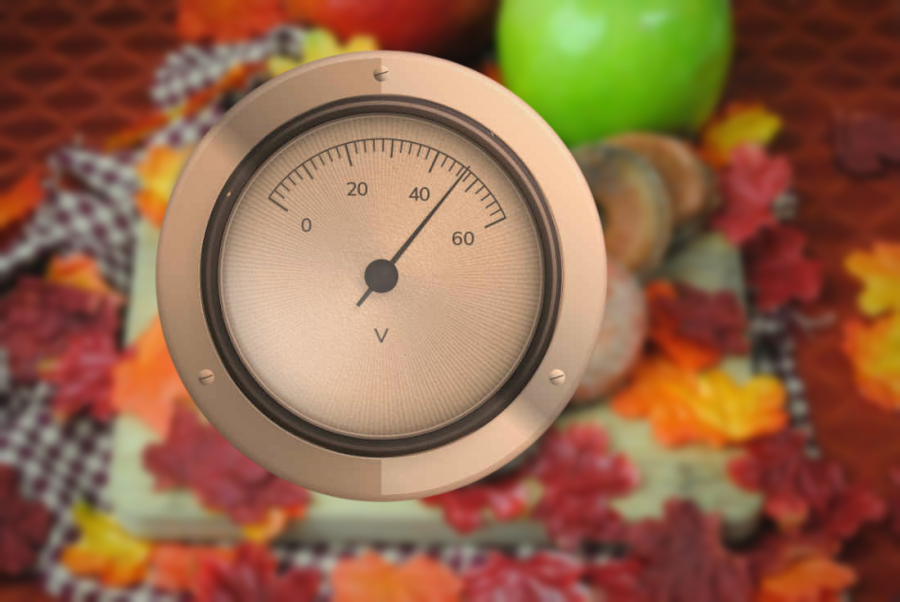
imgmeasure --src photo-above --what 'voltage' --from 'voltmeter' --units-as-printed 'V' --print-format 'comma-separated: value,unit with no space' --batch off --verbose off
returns 47,V
